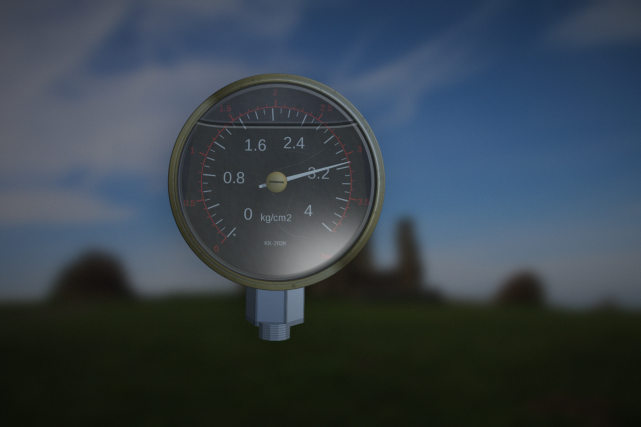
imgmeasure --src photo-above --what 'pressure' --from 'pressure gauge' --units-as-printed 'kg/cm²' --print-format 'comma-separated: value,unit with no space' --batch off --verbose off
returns 3.15,kg/cm²
